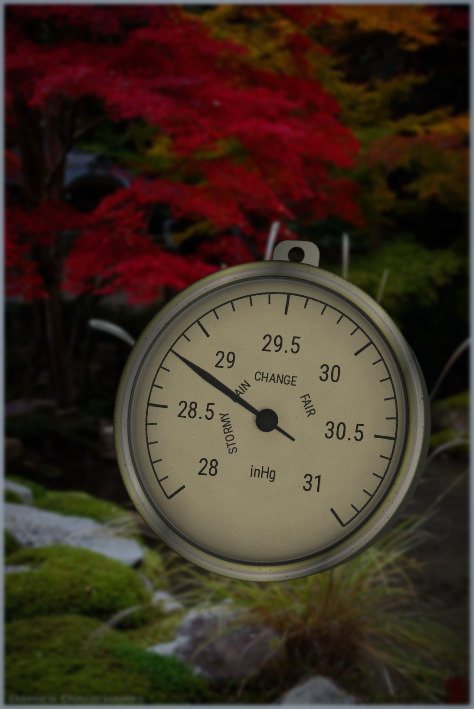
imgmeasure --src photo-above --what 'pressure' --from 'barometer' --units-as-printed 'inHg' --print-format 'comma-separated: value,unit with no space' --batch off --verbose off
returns 28.8,inHg
